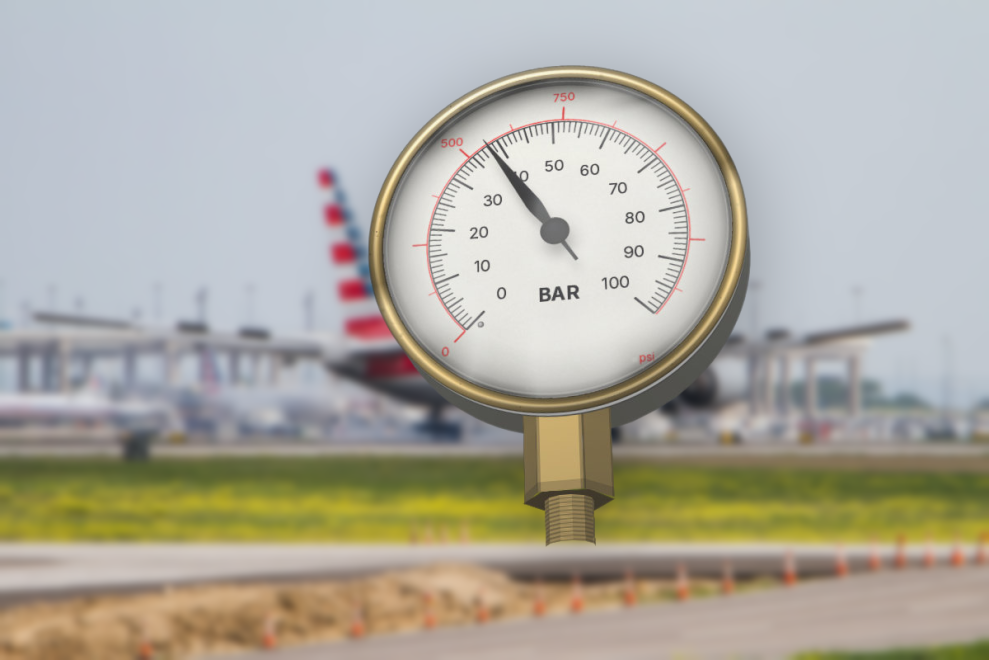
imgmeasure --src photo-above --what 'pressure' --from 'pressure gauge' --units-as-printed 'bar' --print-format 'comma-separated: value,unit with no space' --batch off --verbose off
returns 38,bar
